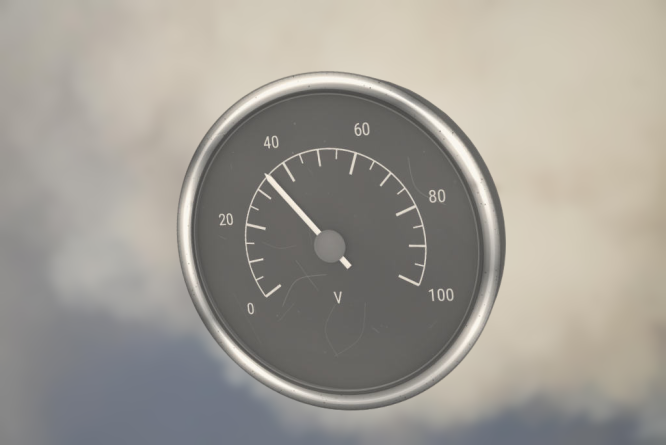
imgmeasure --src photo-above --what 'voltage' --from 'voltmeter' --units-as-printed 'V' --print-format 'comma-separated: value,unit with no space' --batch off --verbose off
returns 35,V
